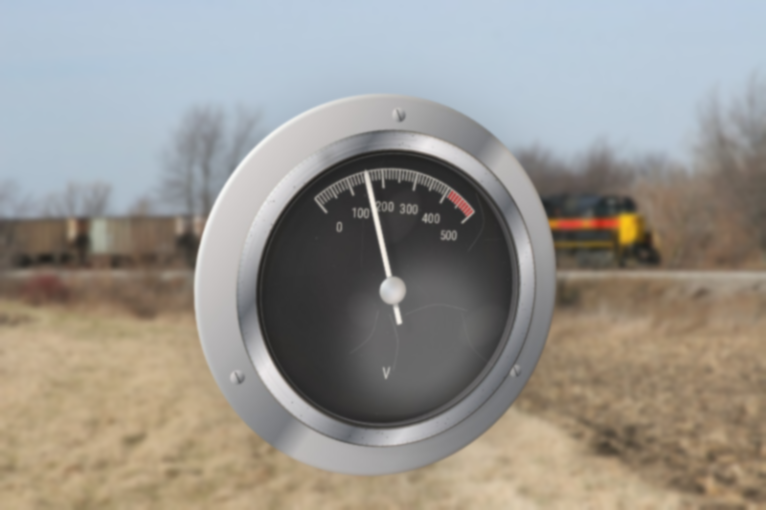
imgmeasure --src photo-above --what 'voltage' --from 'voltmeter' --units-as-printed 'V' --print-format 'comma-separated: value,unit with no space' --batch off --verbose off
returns 150,V
